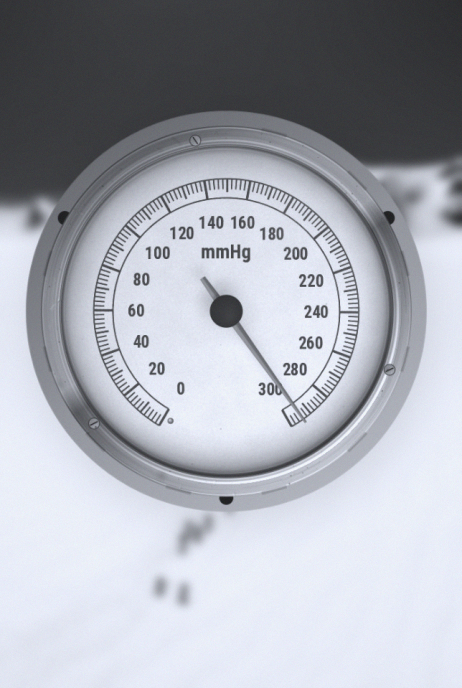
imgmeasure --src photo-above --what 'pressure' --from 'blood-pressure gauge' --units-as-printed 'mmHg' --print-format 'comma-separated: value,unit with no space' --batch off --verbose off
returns 294,mmHg
